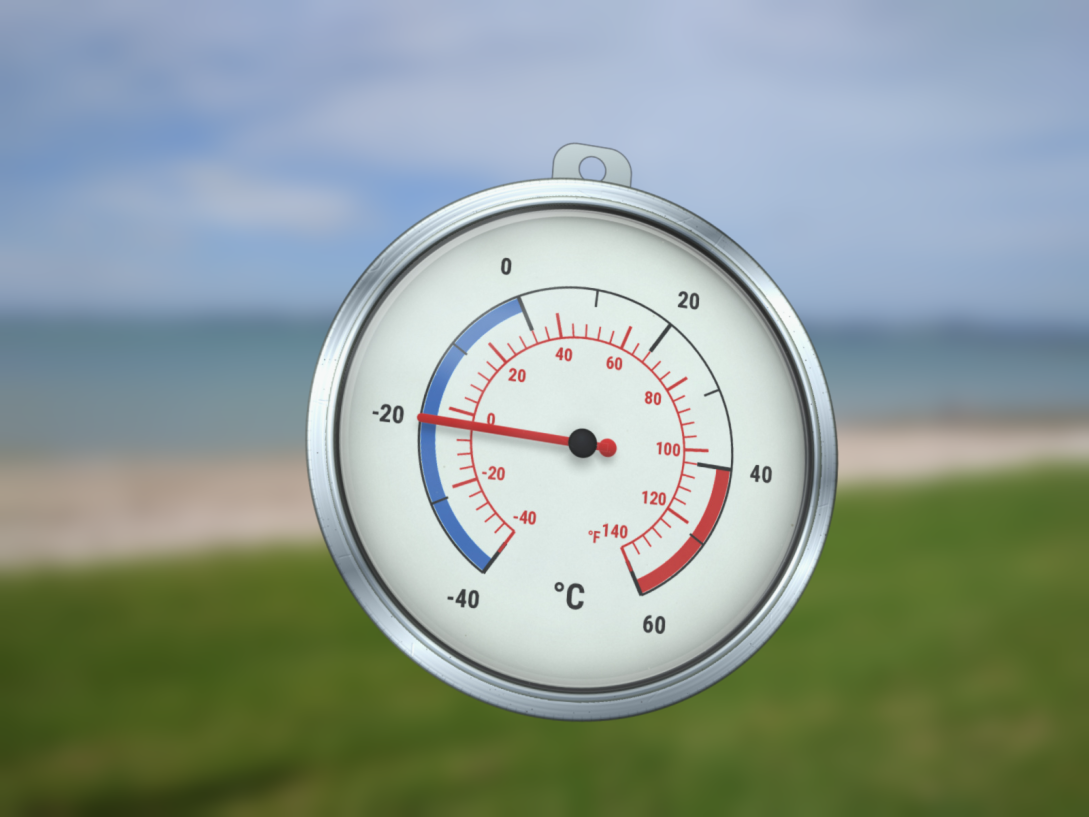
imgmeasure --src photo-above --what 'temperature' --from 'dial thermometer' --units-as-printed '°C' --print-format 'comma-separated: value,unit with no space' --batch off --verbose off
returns -20,°C
